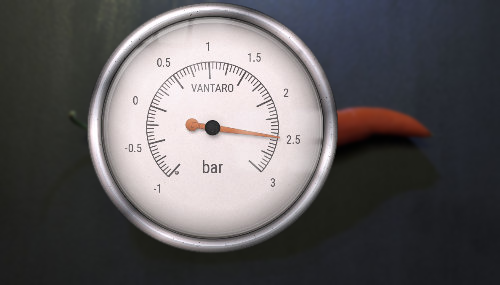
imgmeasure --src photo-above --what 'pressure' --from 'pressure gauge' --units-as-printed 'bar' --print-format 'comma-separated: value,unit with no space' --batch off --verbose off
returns 2.5,bar
